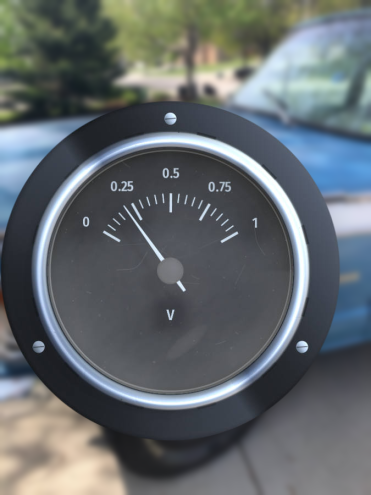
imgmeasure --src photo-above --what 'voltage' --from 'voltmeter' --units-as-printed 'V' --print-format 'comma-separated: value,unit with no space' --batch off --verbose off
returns 0.2,V
